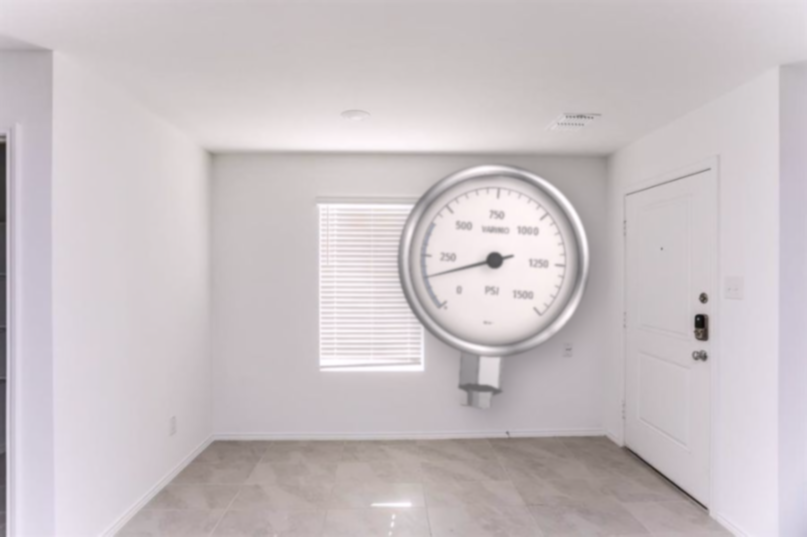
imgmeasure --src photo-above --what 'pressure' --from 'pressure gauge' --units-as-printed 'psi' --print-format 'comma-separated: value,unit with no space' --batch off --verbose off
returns 150,psi
